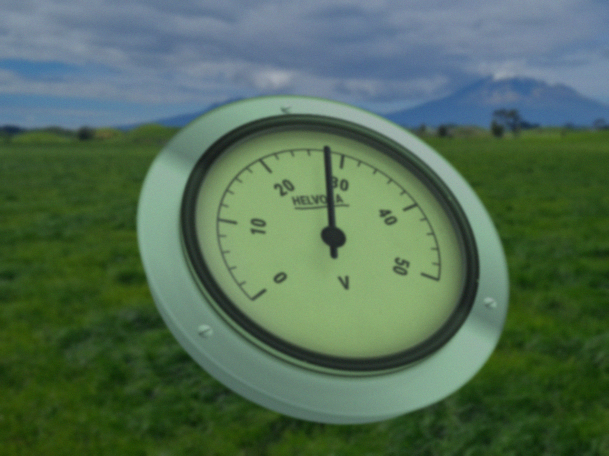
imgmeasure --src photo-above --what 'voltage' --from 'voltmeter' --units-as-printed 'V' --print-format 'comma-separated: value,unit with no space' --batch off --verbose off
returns 28,V
